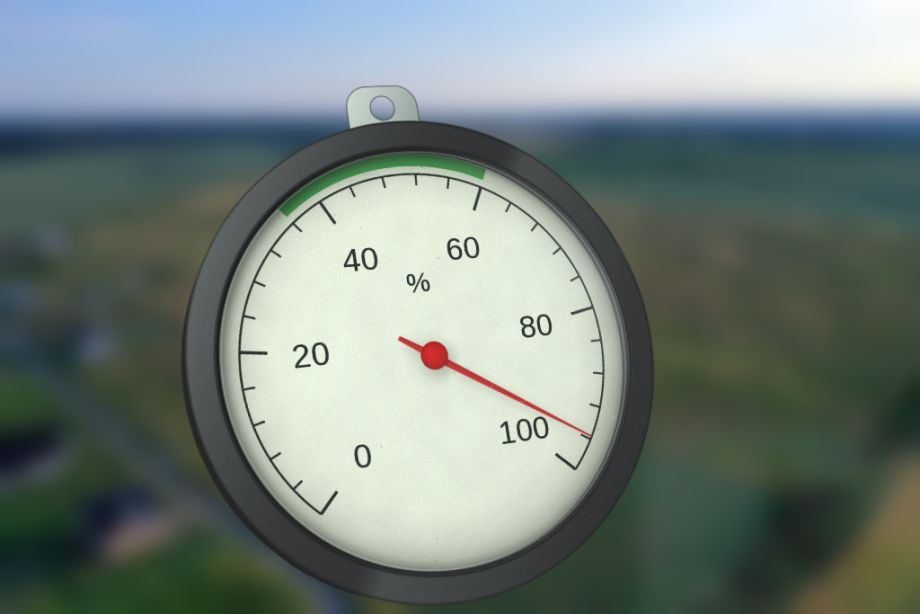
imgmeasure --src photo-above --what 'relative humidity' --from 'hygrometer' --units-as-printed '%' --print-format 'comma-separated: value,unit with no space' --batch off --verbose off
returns 96,%
